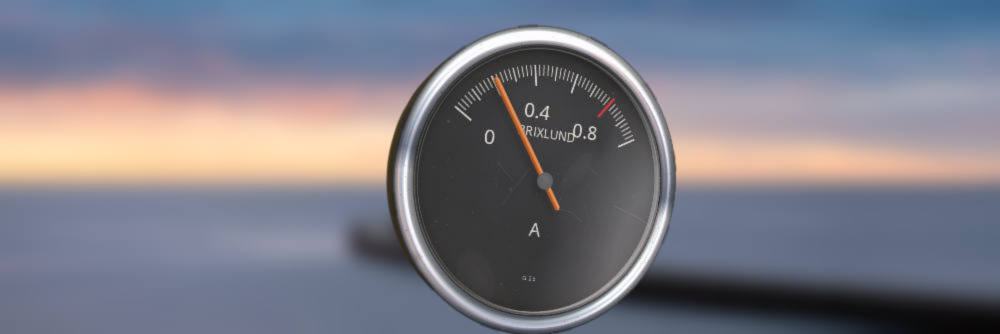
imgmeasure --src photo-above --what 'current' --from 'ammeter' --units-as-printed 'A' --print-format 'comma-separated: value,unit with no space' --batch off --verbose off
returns 0.2,A
